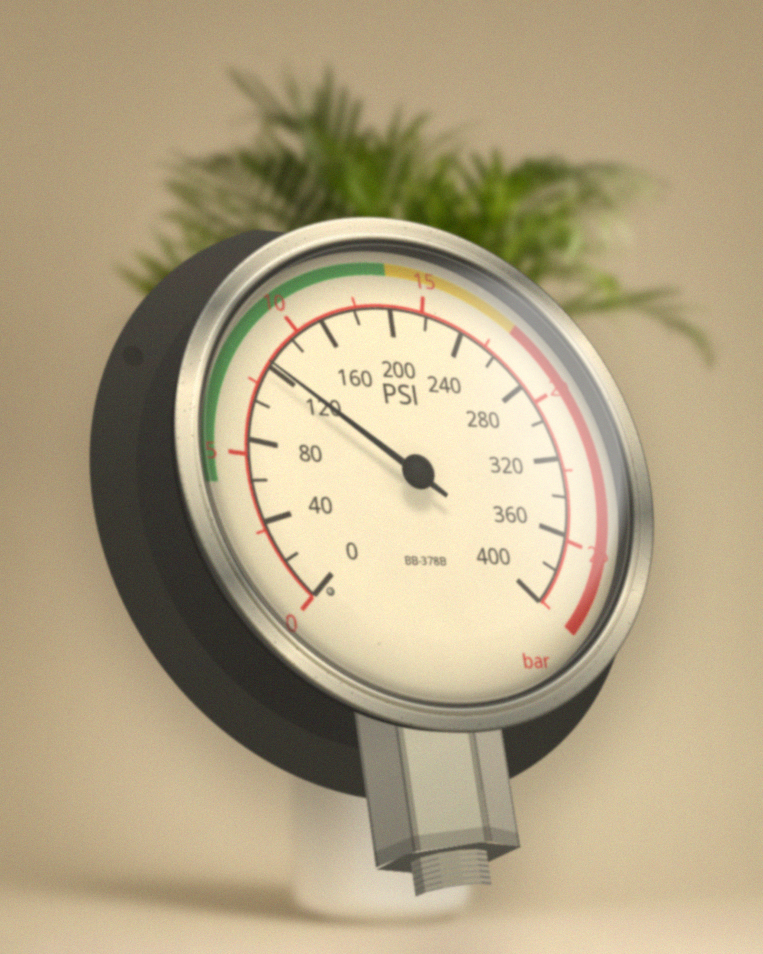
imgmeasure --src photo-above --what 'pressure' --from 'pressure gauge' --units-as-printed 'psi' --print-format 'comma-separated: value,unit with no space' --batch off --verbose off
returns 120,psi
